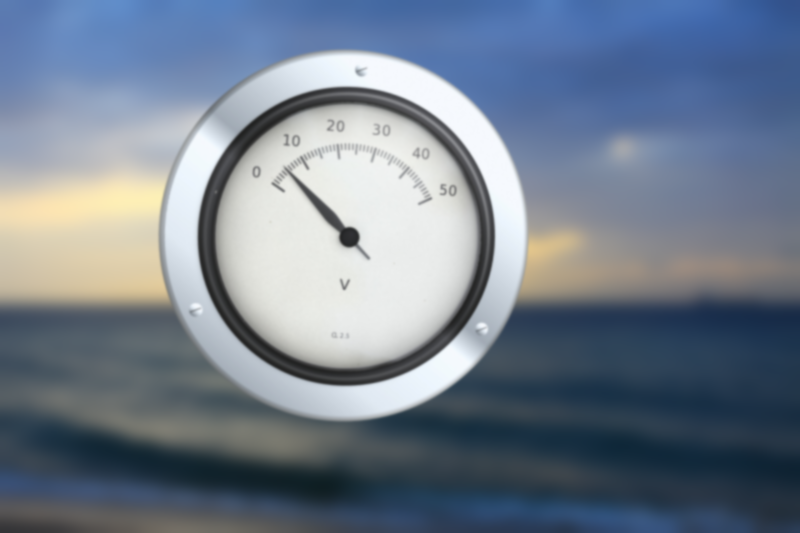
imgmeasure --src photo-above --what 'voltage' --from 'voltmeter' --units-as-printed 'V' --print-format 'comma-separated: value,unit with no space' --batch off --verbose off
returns 5,V
